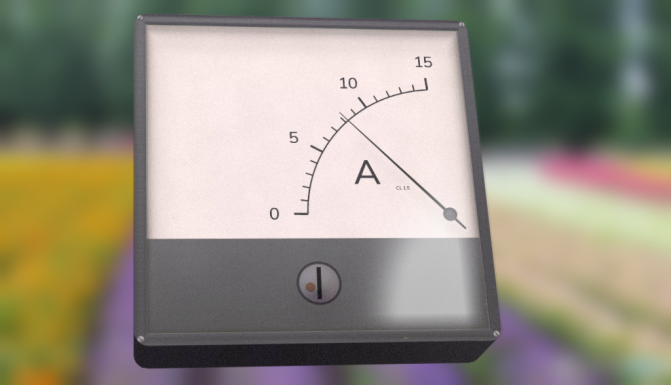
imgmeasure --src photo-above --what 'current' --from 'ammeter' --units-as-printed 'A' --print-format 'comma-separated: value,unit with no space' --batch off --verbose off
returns 8,A
